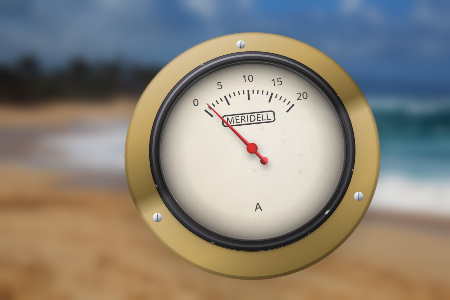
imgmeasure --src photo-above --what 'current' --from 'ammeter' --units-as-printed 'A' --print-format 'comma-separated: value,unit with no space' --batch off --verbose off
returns 1,A
